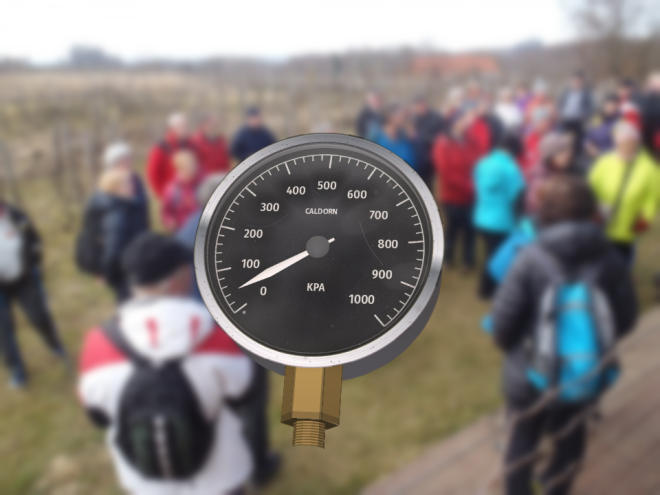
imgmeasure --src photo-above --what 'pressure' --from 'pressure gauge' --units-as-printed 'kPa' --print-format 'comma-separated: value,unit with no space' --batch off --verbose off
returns 40,kPa
